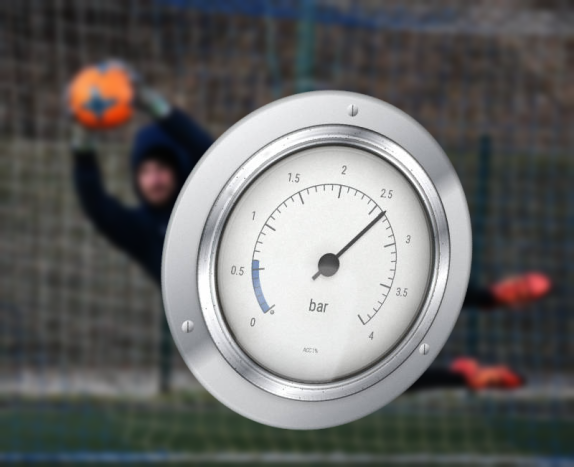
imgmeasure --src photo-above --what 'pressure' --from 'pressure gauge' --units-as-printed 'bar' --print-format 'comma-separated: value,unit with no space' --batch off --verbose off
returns 2.6,bar
